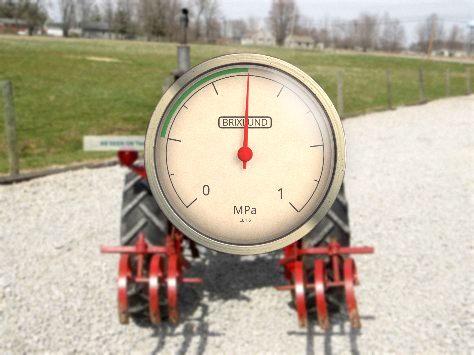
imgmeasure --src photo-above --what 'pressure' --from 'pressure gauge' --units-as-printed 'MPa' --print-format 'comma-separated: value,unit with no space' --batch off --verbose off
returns 0.5,MPa
